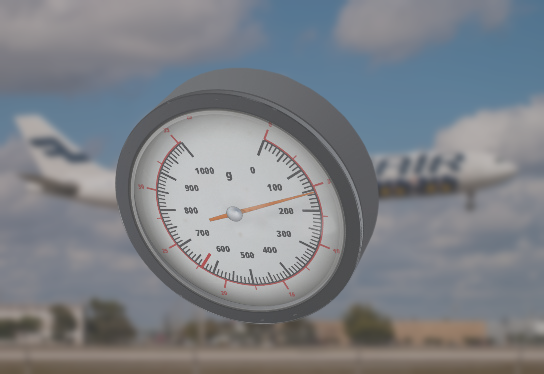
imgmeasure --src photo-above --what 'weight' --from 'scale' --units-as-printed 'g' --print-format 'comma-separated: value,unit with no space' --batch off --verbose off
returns 150,g
